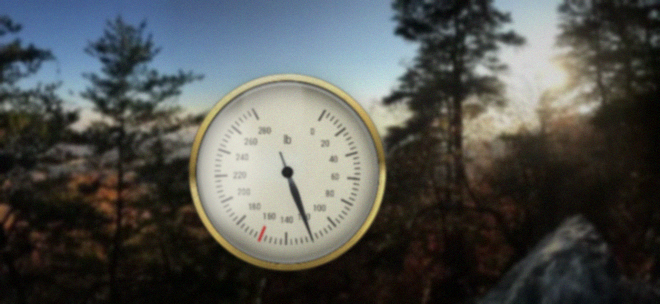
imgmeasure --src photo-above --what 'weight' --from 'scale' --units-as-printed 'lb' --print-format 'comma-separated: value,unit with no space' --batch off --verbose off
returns 120,lb
